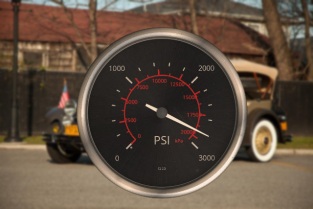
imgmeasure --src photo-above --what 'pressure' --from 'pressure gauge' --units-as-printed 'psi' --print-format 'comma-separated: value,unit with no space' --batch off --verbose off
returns 2800,psi
